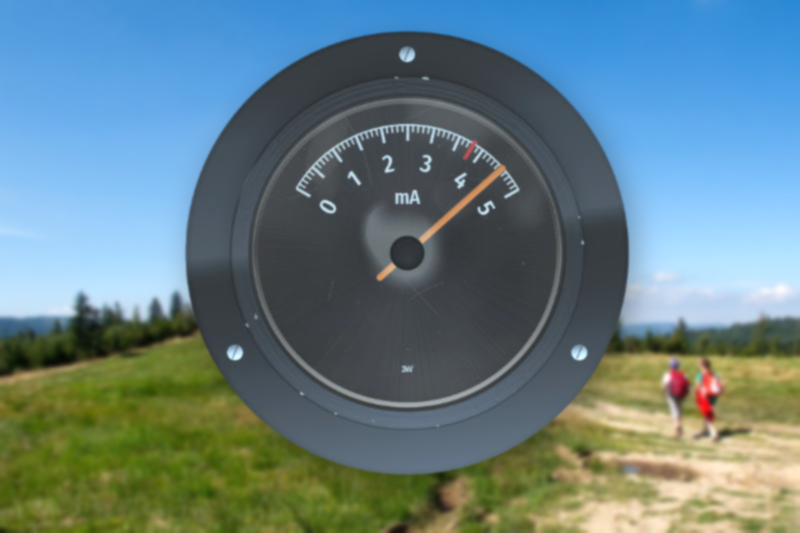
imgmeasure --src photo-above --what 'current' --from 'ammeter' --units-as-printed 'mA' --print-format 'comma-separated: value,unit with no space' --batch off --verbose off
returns 4.5,mA
